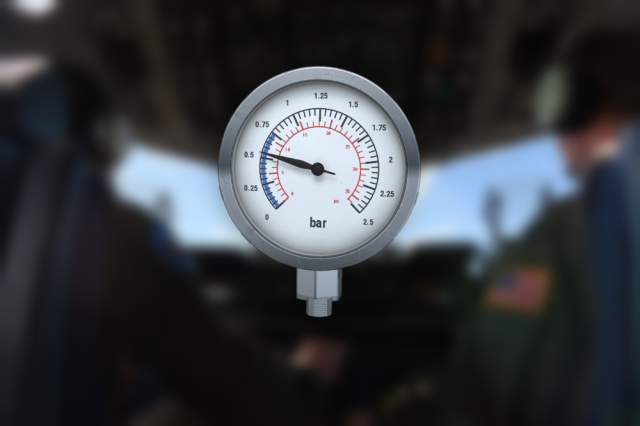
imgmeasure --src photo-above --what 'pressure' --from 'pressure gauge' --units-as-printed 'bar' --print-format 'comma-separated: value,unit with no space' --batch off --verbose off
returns 0.55,bar
